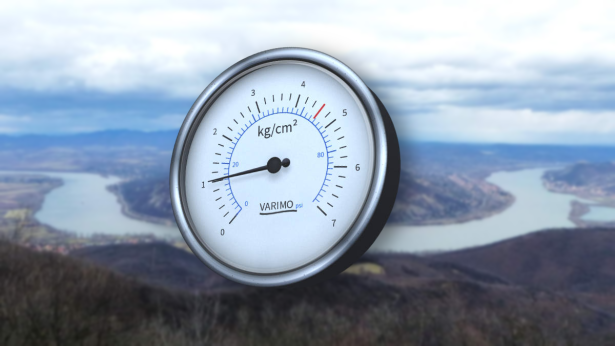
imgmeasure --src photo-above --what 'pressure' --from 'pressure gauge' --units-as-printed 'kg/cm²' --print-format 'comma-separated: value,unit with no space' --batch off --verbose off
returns 1,kg/cm²
